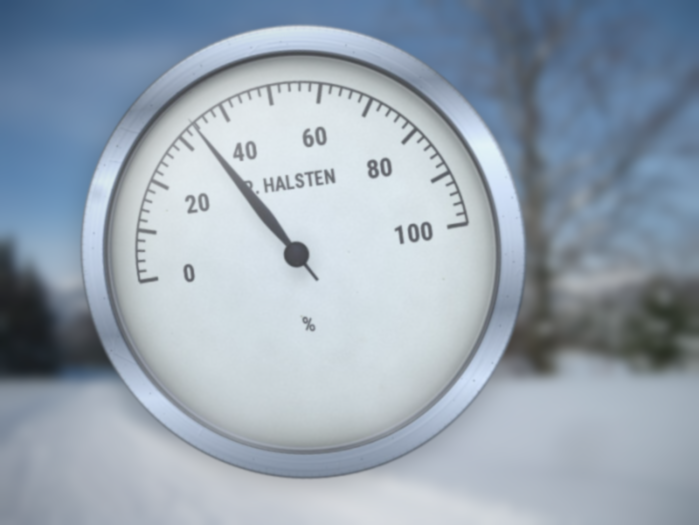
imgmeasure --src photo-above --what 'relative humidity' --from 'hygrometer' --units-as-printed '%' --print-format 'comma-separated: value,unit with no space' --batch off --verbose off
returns 34,%
